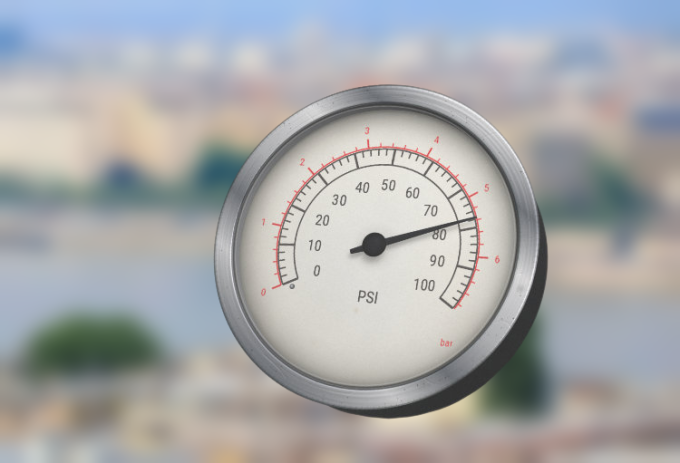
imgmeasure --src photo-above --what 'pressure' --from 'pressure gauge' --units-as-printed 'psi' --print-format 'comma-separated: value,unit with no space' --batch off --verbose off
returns 78,psi
